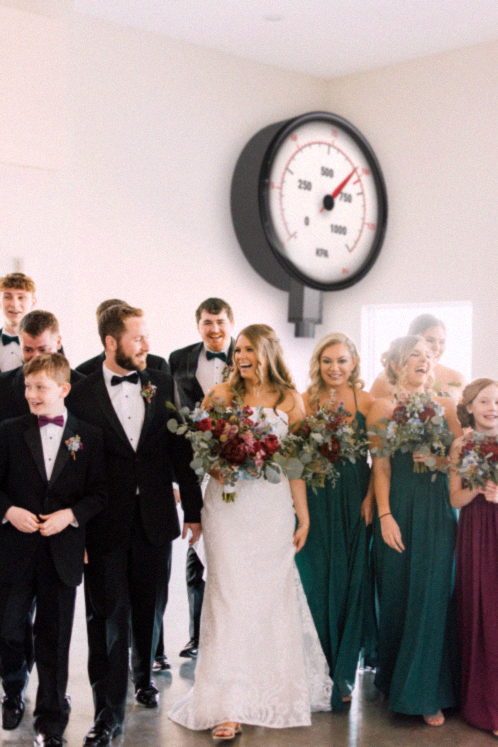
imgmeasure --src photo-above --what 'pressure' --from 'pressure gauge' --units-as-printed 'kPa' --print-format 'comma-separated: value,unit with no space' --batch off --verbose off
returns 650,kPa
